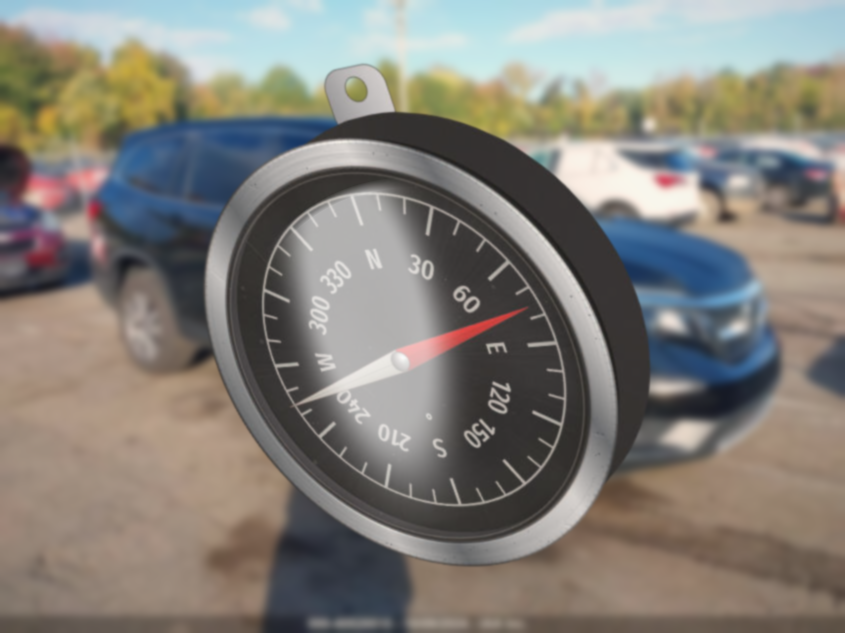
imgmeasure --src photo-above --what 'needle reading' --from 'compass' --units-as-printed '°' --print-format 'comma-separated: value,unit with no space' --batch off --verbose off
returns 75,°
